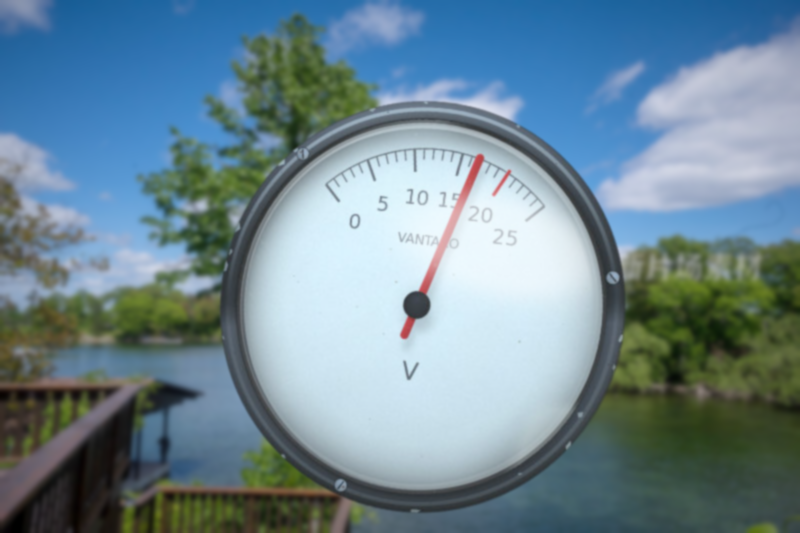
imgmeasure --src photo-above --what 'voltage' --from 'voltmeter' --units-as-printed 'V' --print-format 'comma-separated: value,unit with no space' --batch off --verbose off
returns 17,V
